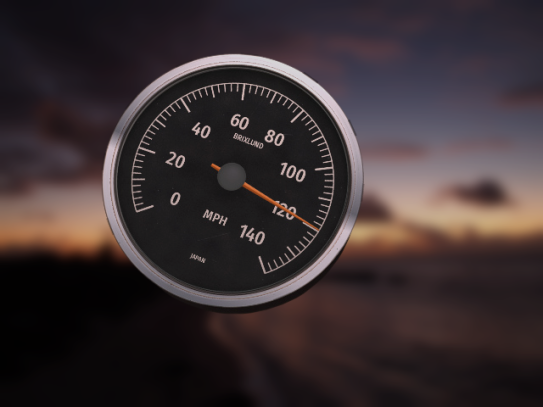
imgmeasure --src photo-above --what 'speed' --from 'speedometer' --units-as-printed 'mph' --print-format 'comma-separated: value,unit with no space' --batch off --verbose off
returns 120,mph
